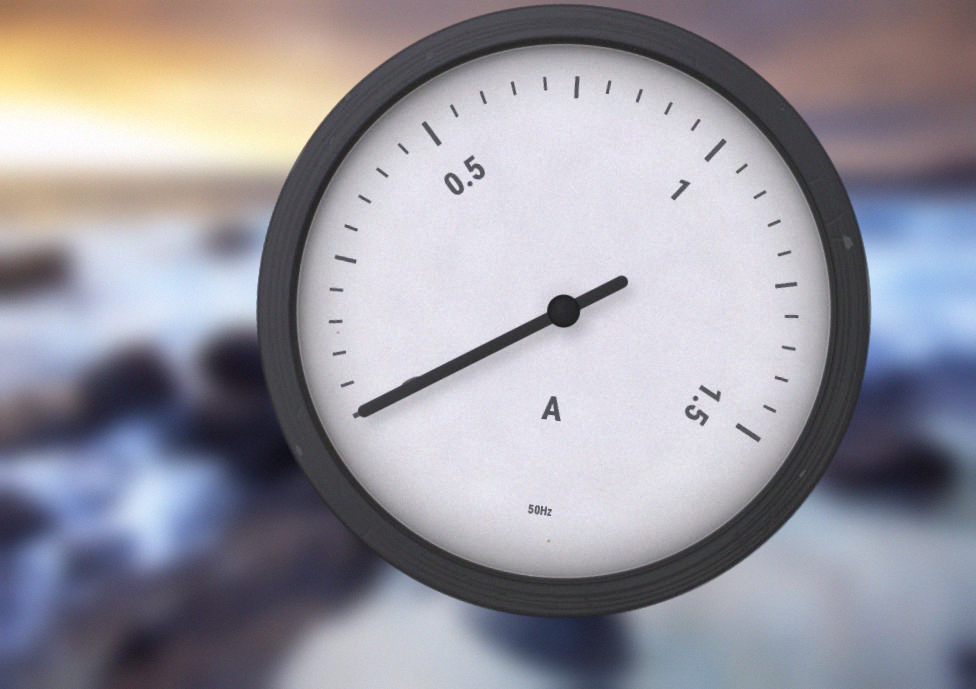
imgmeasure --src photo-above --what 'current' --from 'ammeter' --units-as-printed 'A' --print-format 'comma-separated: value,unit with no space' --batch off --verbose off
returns 0,A
